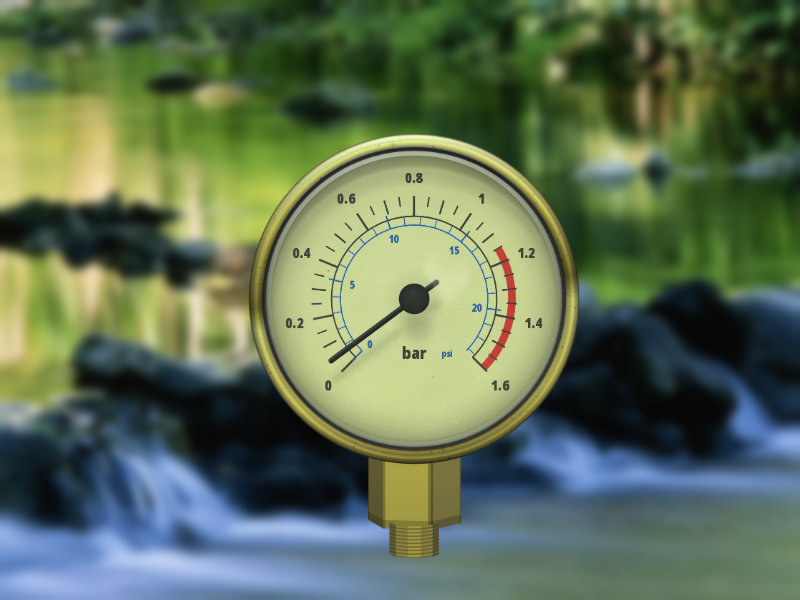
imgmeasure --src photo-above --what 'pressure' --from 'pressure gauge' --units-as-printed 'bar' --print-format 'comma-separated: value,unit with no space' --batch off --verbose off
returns 0.05,bar
